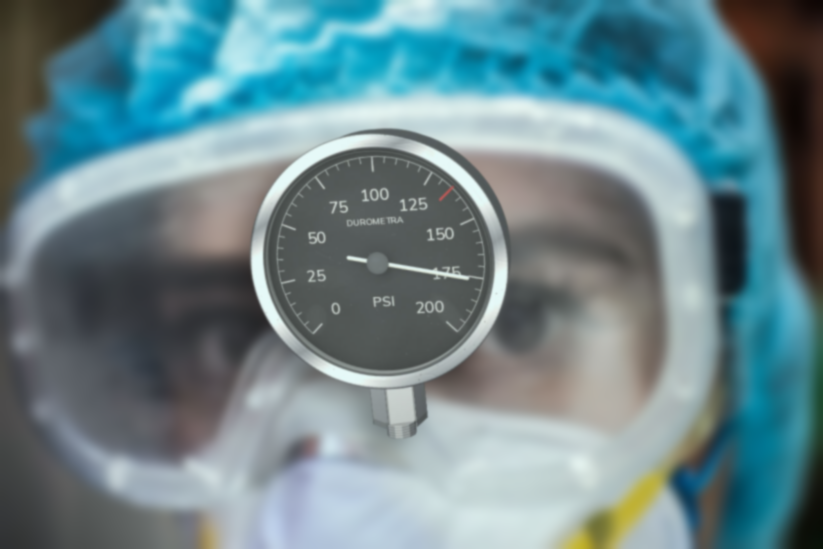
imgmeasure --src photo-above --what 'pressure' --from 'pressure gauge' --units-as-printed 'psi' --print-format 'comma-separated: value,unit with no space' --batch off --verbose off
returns 175,psi
